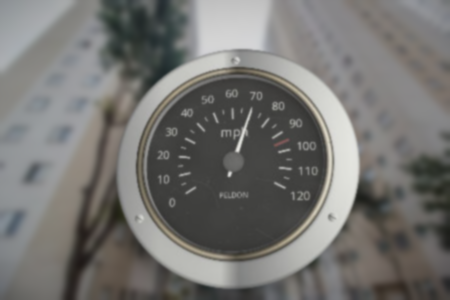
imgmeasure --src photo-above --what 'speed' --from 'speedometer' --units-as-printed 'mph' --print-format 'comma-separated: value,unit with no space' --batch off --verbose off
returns 70,mph
